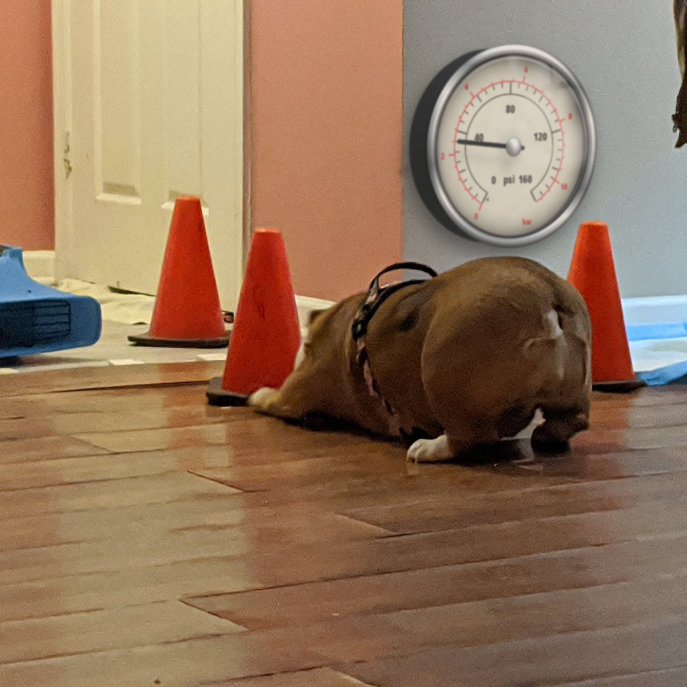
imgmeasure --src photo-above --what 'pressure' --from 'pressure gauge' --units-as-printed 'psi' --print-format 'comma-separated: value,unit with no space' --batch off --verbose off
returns 35,psi
